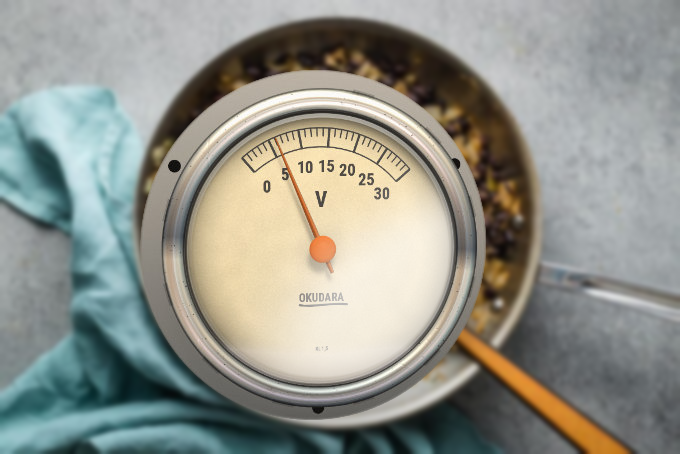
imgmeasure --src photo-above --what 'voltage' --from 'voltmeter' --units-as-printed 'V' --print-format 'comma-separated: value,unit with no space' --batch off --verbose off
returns 6,V
